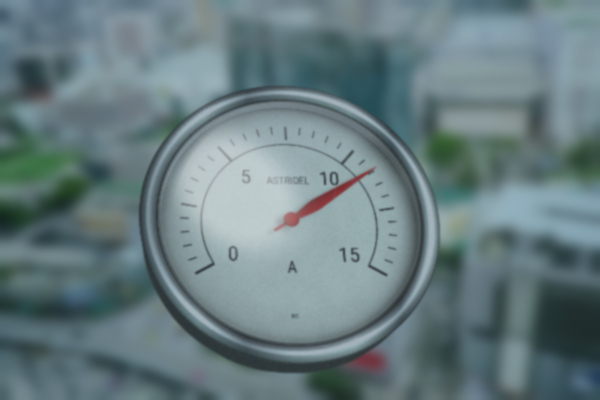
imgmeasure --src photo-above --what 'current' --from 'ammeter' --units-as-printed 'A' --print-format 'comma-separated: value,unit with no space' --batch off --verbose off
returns 11,A
